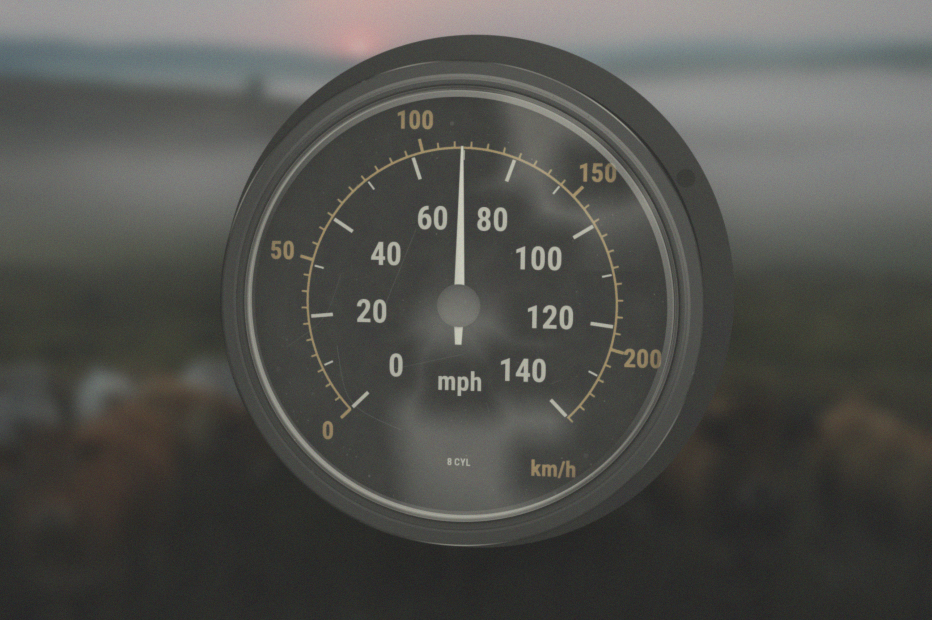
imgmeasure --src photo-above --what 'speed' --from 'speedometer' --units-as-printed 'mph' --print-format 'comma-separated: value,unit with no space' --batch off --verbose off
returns 70,mph
